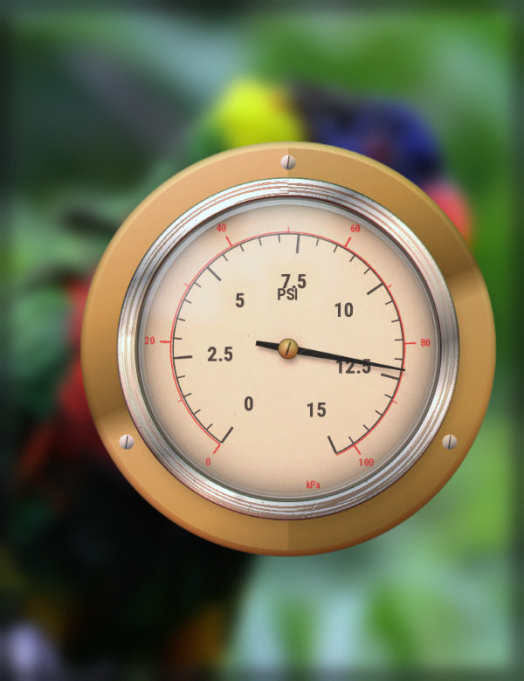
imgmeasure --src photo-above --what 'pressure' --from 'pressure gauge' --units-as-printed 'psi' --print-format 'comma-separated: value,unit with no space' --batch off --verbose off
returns 12.25,psi
